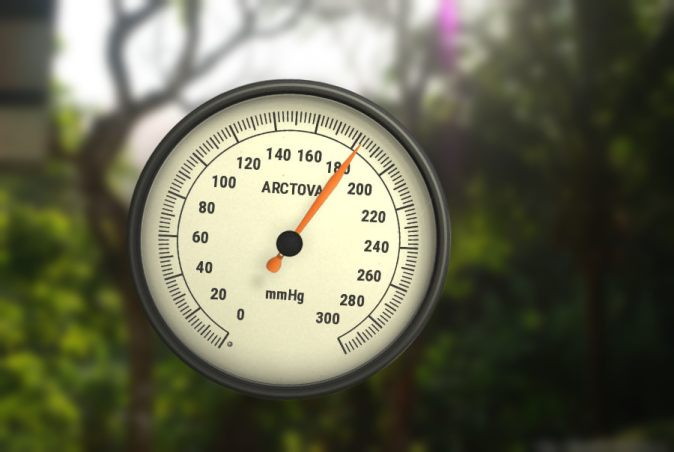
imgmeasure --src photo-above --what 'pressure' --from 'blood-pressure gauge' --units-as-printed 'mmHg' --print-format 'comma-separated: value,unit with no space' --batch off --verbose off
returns 182,mmHg
